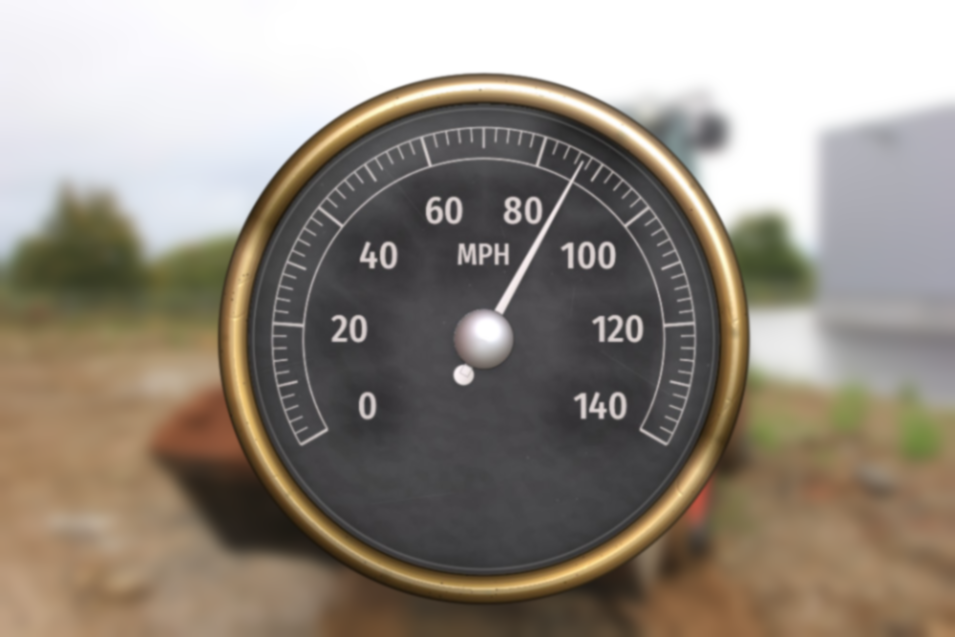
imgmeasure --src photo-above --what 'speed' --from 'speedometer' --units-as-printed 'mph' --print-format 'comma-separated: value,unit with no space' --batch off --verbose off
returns 87,mph
